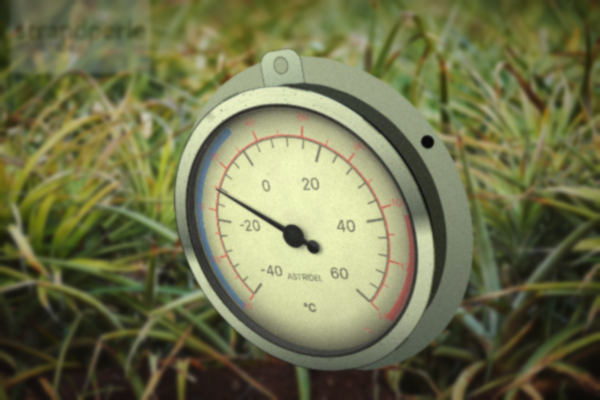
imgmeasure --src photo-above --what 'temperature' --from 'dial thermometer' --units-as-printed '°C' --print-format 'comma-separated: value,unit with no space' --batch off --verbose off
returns -12,°C
